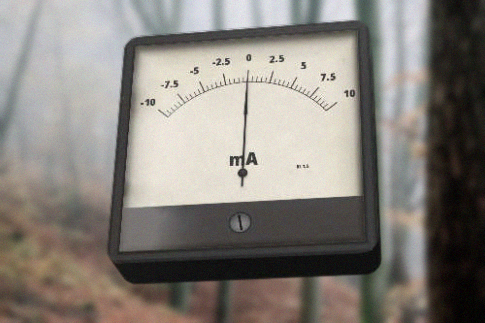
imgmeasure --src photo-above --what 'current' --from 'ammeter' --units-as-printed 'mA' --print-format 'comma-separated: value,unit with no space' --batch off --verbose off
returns 0,mA
